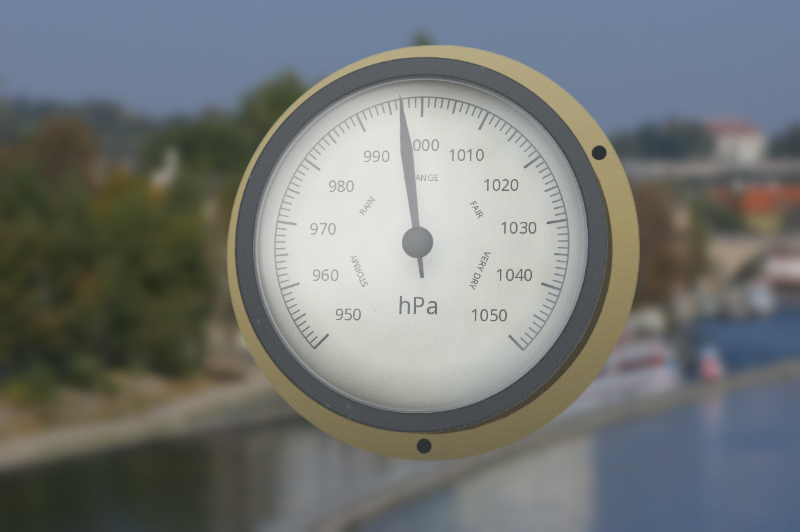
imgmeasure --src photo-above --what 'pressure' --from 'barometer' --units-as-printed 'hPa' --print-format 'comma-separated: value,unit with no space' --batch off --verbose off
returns 997,hPa
